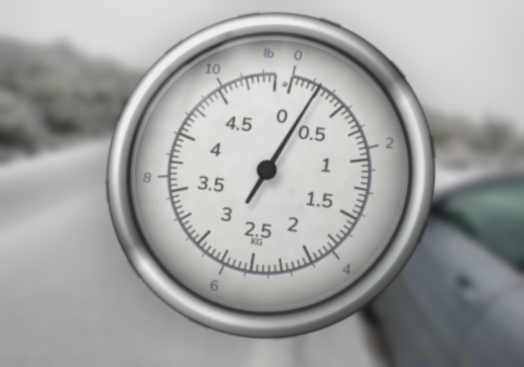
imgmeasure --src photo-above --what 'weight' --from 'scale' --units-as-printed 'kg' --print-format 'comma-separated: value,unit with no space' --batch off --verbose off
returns 0.25,kg
